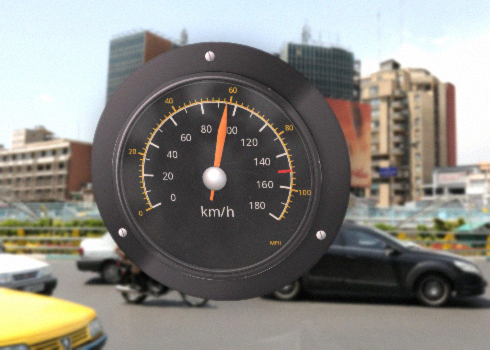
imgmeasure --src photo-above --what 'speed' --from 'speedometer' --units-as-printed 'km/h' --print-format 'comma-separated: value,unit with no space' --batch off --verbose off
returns 95,km/h
